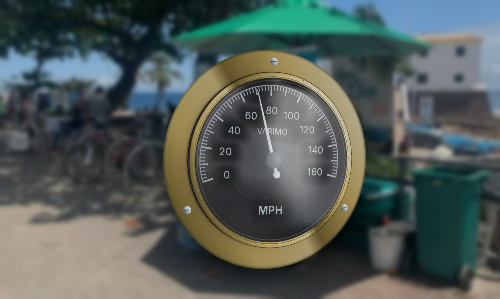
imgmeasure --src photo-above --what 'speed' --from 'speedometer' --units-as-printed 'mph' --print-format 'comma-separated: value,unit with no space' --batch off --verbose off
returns 70,mph
